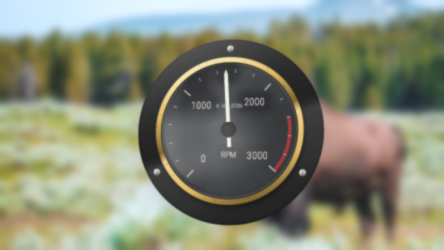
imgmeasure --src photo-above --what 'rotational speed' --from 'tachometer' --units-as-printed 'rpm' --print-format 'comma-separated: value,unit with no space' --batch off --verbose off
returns 1500,rpm
